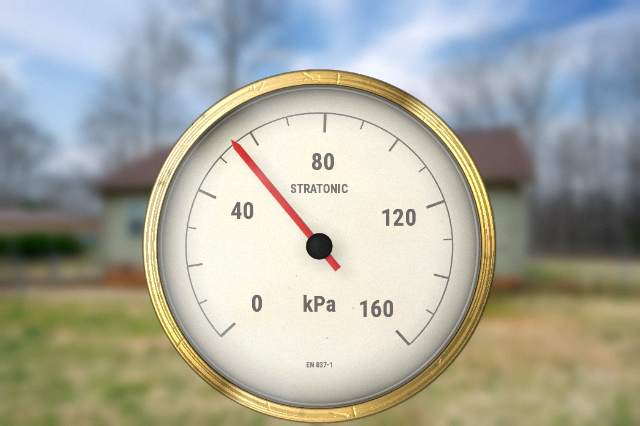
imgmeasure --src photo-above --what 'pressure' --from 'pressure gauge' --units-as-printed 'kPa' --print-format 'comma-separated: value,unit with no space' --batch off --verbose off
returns 55,kPa
